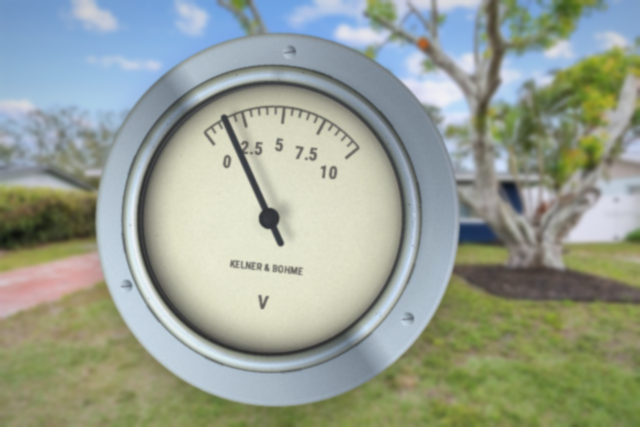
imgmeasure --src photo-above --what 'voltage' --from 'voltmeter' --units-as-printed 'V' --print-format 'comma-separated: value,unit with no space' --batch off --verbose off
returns 1.5,V
